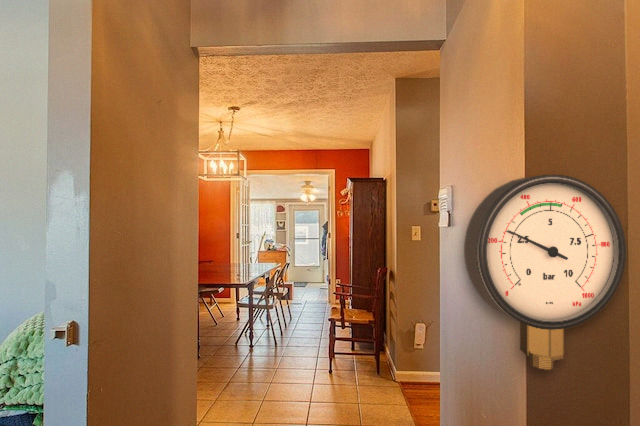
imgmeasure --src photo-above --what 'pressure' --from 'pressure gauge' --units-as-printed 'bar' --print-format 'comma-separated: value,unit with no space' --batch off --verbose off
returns 2.5,bar
